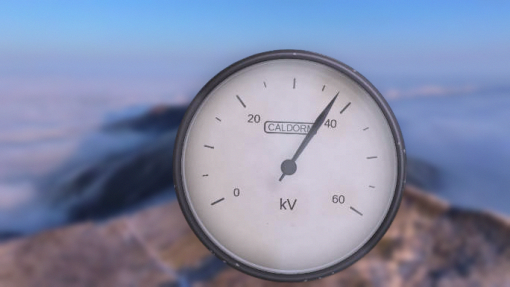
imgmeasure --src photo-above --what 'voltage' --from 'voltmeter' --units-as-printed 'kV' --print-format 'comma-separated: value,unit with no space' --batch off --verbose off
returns 37.5,kV
